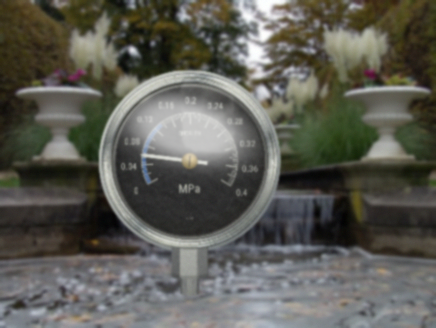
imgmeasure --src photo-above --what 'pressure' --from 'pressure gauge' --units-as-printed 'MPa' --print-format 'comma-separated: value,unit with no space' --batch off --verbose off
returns 0.06,MPa
